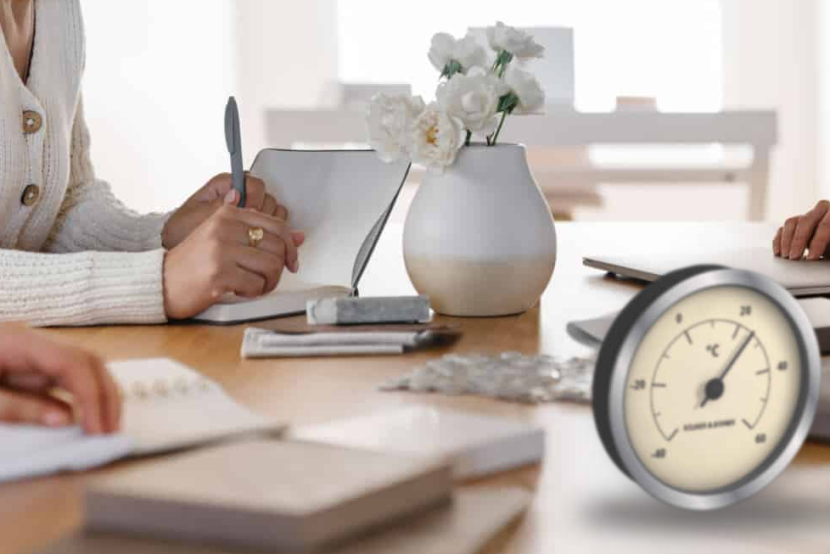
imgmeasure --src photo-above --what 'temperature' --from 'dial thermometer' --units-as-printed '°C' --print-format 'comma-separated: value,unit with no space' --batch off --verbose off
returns 25,°C
